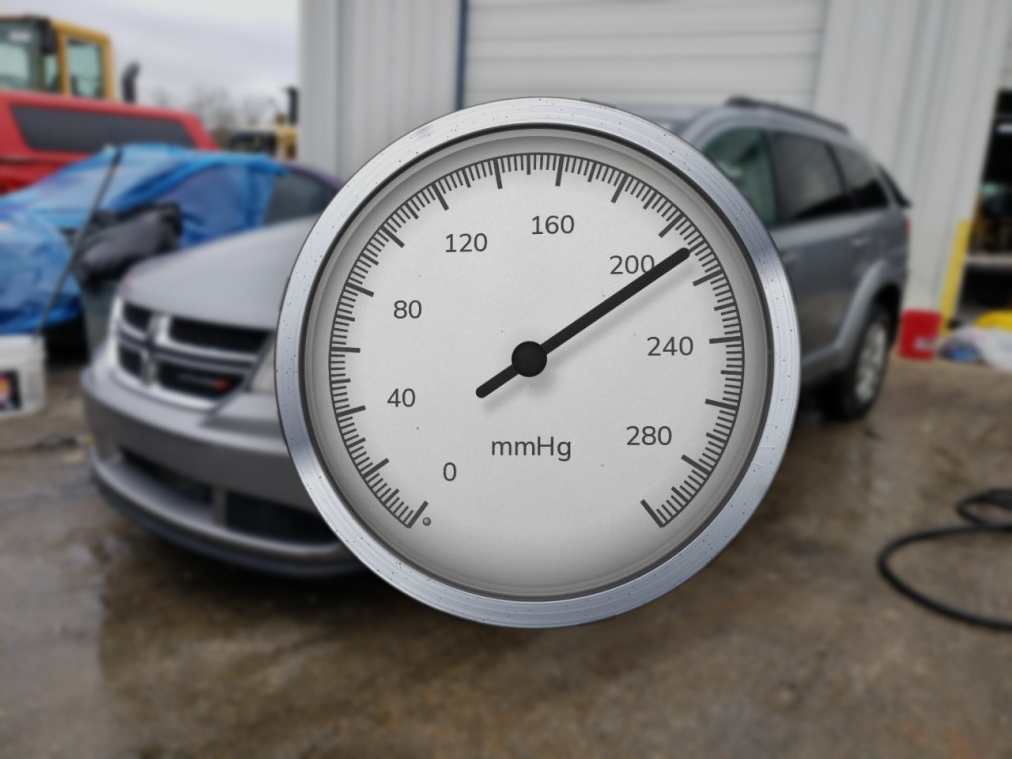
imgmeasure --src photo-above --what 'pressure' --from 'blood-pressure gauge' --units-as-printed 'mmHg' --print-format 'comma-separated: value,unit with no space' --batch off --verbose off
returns 210,mmHg
